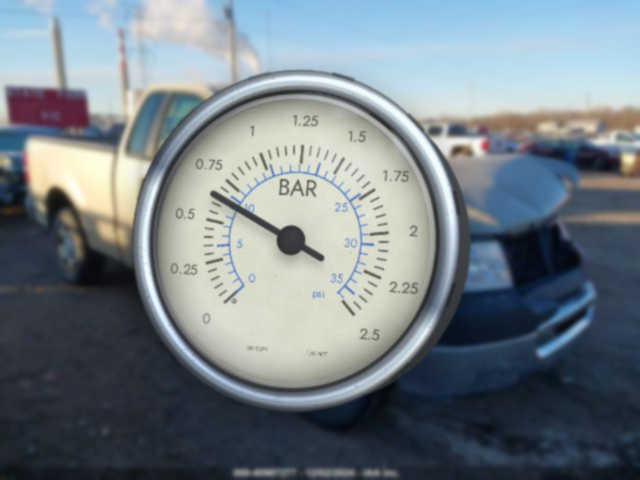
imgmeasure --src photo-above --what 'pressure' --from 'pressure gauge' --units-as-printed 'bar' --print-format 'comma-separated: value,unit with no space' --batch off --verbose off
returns 0.65,bar
